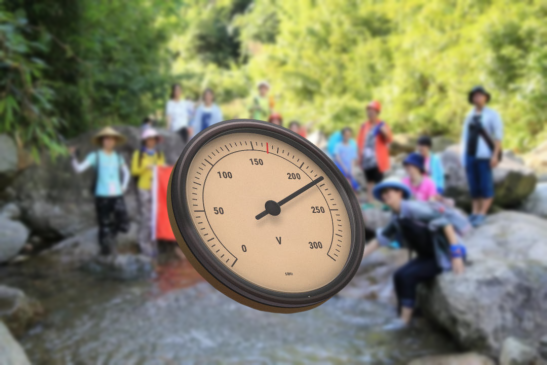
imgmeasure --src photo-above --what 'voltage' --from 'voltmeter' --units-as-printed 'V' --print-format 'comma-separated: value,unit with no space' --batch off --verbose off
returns 220,V
